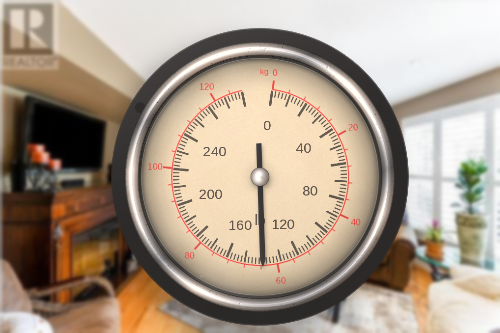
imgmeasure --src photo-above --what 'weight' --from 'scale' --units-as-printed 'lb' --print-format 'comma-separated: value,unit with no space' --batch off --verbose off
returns 140,lb
